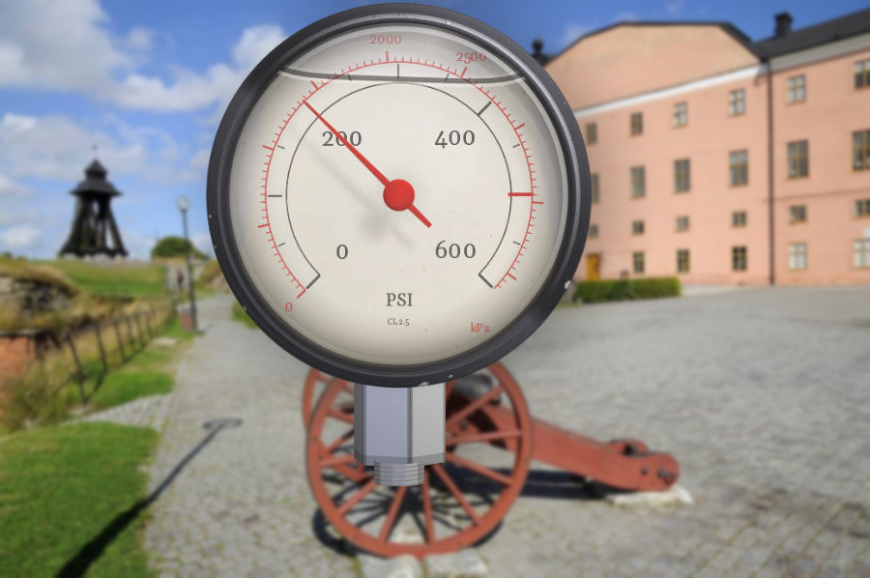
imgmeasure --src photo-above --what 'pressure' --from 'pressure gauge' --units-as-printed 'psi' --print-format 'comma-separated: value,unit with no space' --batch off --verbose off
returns 200,psi
